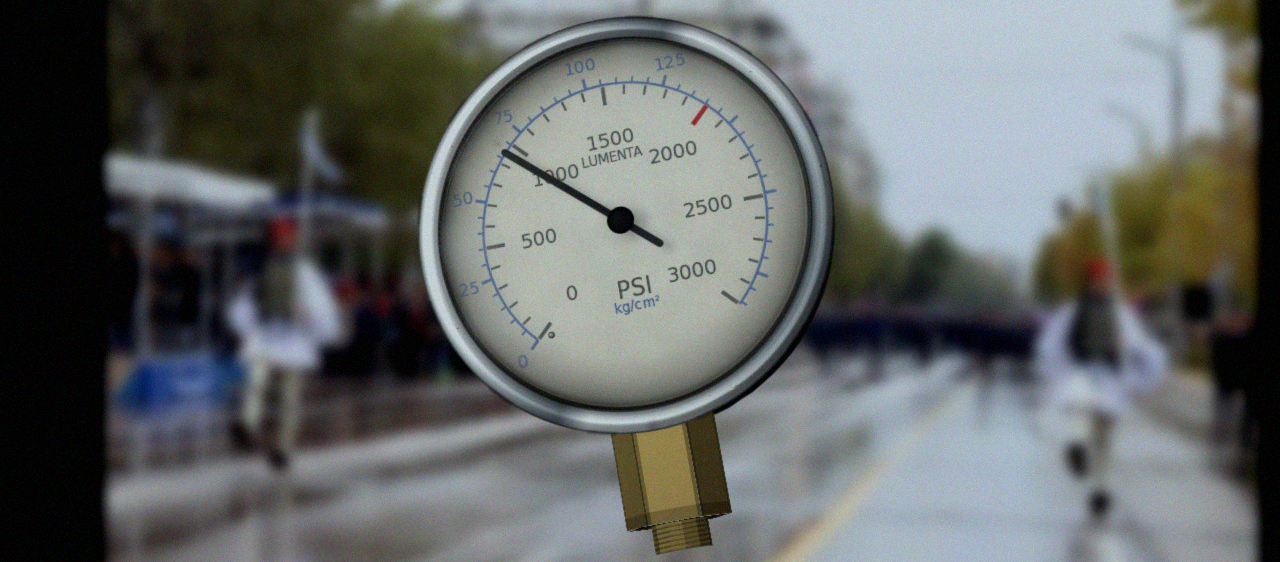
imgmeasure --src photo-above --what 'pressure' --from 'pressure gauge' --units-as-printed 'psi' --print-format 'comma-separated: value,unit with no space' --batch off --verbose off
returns 950,psi
